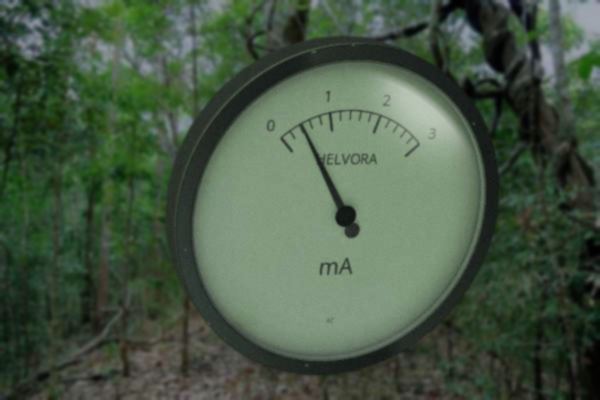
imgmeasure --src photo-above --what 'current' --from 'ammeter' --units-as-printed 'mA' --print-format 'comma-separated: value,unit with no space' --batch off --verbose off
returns 0.4,mA
